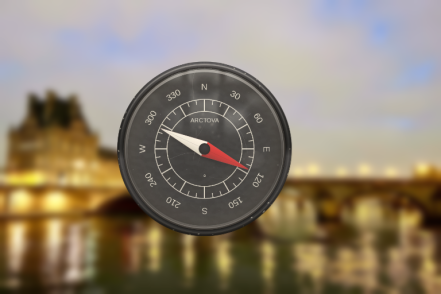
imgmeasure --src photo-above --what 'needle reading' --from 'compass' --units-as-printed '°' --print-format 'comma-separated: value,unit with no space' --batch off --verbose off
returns 115,°
